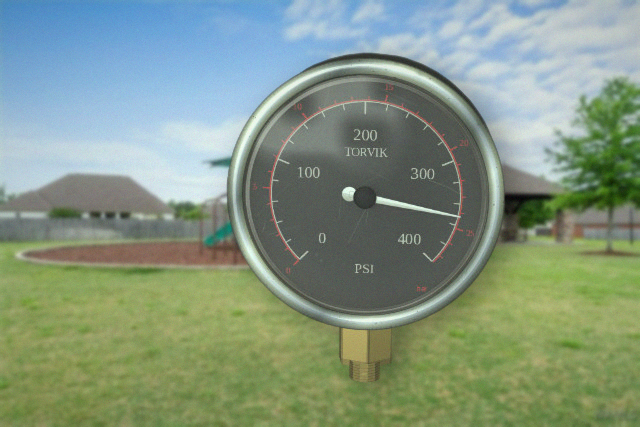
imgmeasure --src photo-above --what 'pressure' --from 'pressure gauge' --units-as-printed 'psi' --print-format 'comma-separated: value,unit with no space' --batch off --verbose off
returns 350,psi
